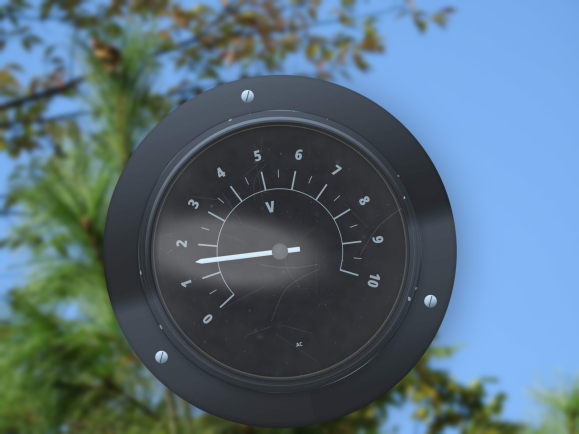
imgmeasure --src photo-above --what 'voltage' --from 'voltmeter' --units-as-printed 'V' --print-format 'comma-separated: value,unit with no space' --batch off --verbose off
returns 1.5,V
